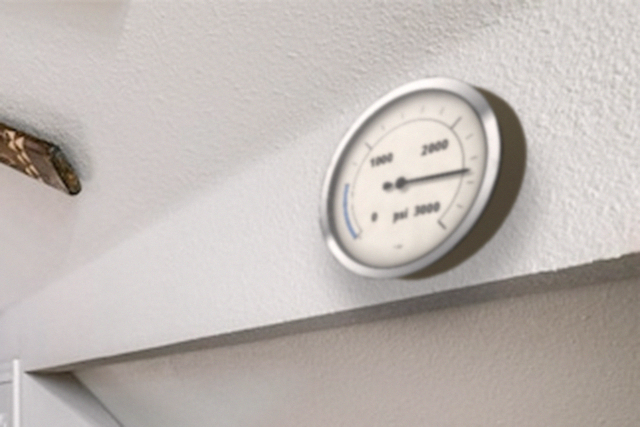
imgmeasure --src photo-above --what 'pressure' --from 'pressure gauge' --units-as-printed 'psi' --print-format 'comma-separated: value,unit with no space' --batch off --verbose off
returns 2500,psi
